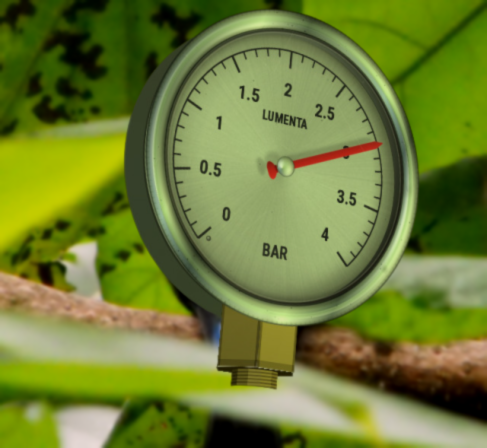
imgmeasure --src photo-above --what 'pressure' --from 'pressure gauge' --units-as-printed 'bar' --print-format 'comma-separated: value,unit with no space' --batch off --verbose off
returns 3,bar
